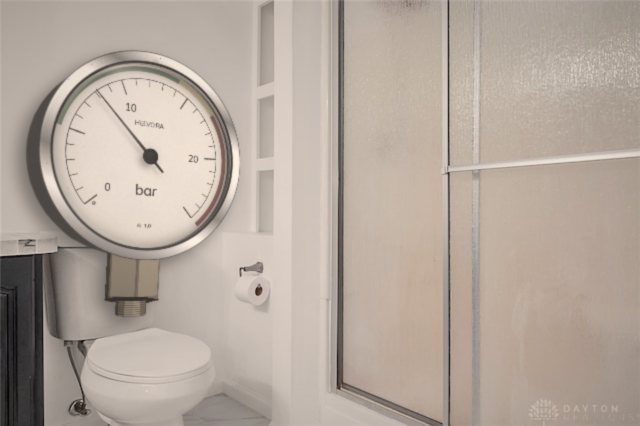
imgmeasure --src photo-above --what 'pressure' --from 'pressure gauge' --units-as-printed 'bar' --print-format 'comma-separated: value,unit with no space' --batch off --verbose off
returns 8,bar
